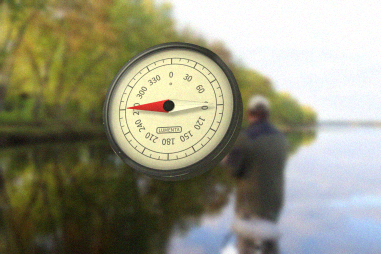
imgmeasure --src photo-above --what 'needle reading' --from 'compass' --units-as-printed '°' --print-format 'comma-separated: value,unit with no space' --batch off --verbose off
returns 270,°
